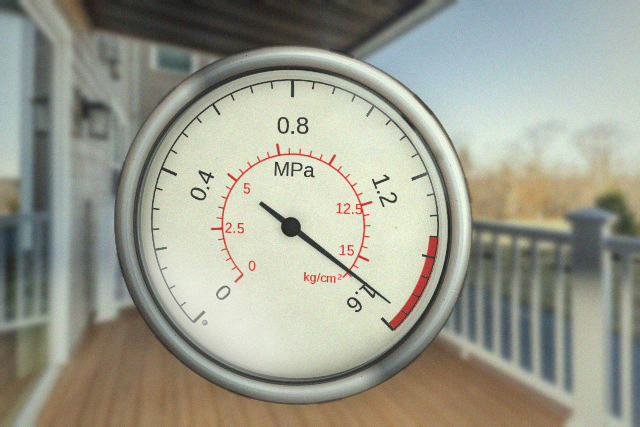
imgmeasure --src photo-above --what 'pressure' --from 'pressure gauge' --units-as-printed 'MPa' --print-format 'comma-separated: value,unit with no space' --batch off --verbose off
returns 1.55,MPa
